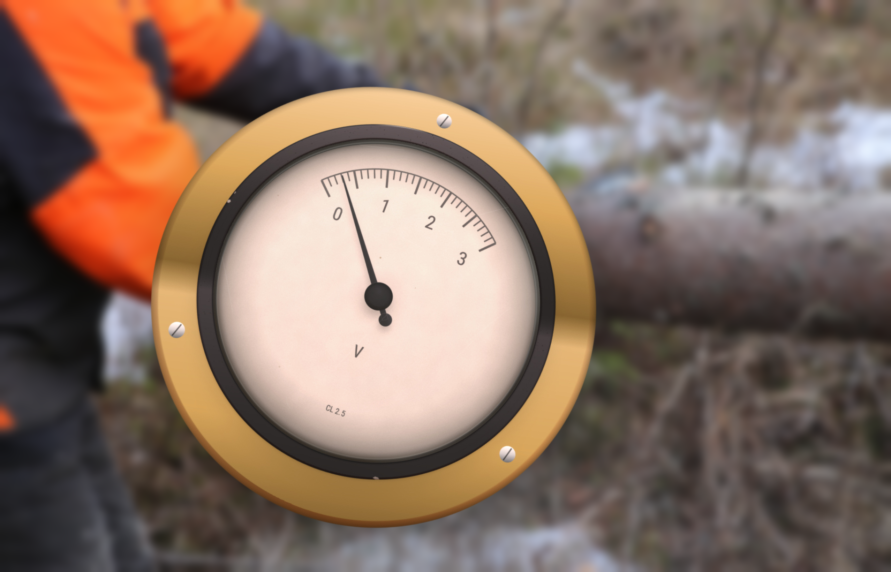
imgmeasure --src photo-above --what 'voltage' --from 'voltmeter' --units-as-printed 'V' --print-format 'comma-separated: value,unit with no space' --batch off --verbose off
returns 0.3,V
